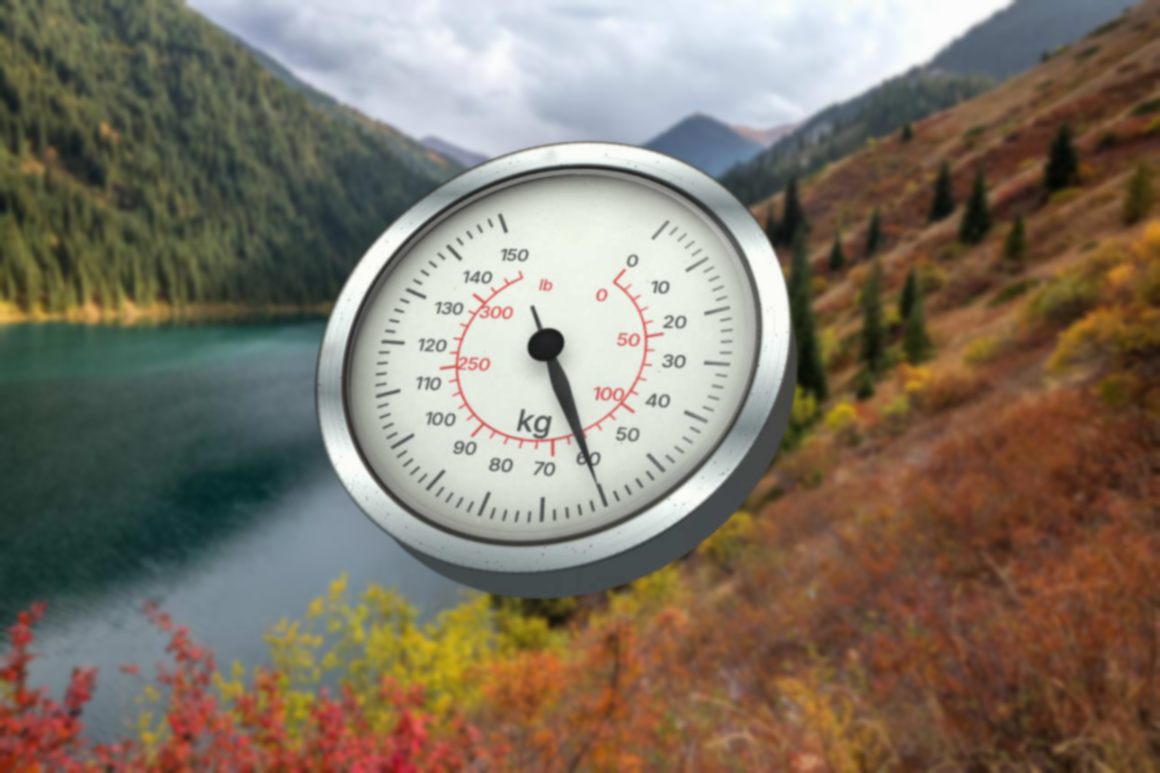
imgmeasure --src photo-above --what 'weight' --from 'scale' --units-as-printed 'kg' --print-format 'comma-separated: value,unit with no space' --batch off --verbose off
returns 60,kg
